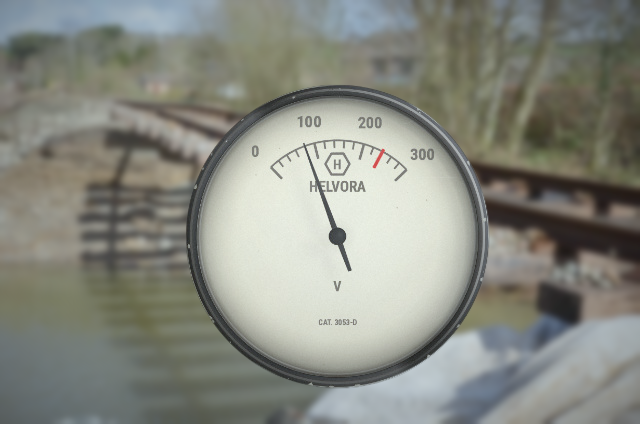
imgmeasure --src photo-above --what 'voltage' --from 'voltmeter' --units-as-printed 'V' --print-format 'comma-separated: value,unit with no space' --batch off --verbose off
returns 80,V
